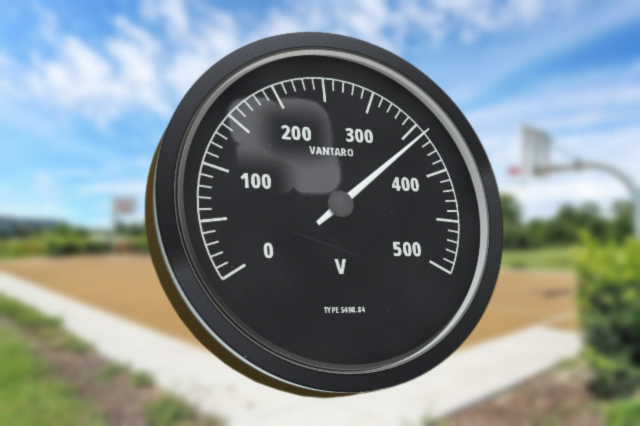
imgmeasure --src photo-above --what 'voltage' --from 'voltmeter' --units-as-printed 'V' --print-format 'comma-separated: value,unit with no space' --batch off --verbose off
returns 360,V
